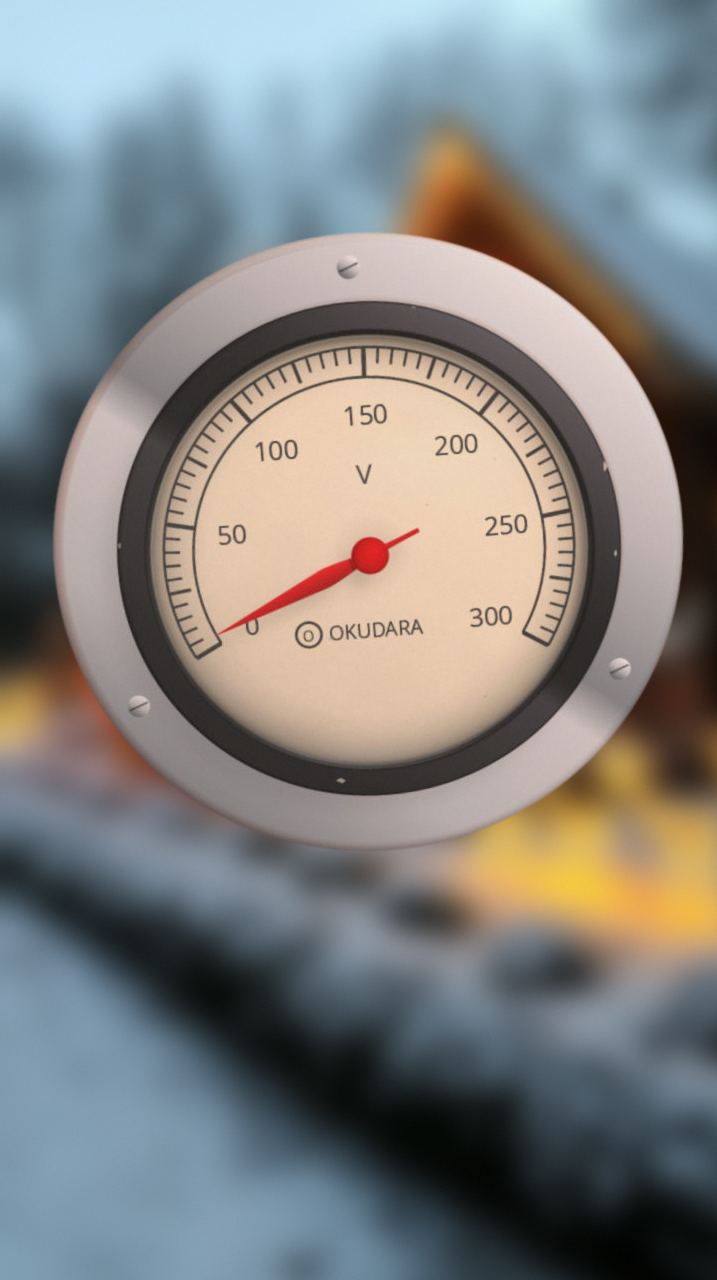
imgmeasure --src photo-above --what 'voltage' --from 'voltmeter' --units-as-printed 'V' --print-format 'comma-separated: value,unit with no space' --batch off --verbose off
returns 5,V
